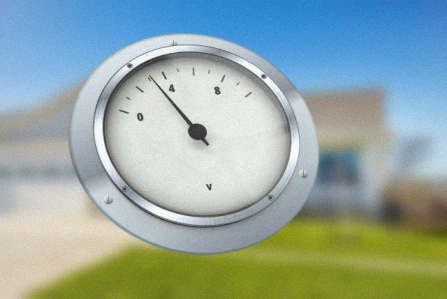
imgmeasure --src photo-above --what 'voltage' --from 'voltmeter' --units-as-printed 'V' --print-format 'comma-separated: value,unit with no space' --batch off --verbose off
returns 3,V
